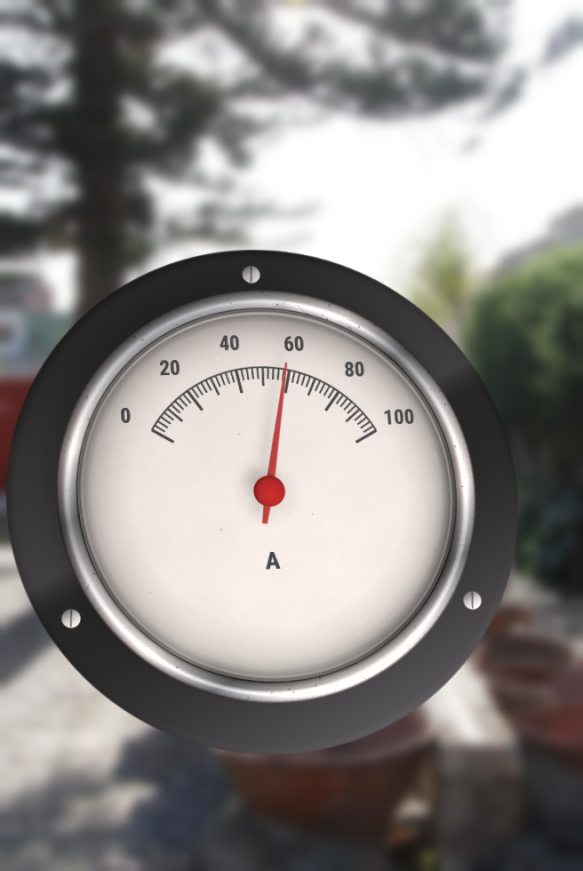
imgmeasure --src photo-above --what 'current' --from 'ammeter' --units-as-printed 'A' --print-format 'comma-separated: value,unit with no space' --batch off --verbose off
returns 58,A
